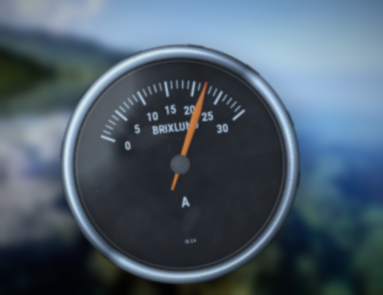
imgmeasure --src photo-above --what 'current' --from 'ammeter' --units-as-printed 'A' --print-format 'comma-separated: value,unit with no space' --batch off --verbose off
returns 22,A
